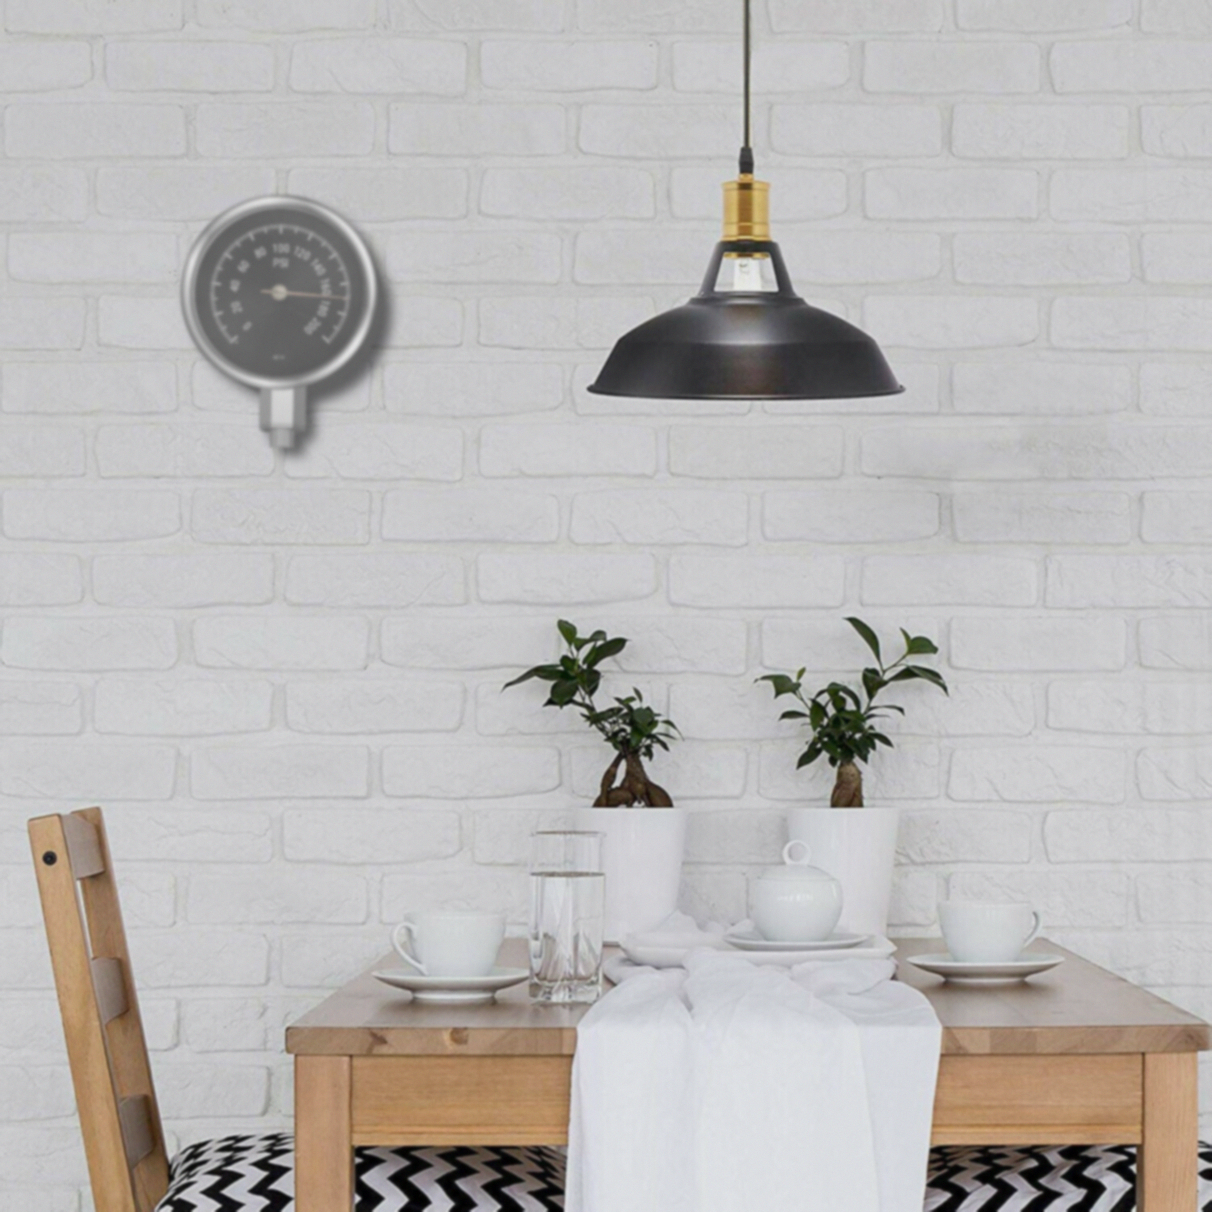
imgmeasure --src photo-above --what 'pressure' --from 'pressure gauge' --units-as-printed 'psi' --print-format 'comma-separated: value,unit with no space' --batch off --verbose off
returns 170,psi
